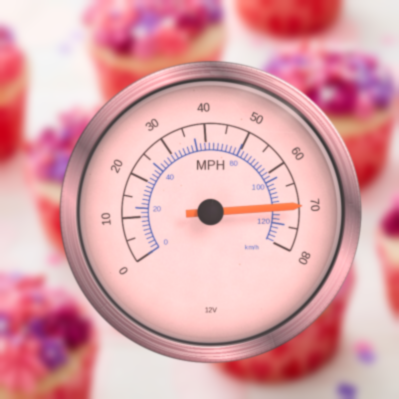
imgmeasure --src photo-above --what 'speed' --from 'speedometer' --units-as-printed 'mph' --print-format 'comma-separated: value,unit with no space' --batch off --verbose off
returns 70,mph
